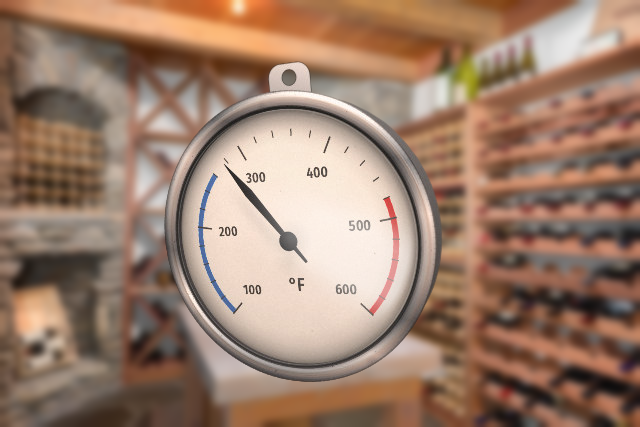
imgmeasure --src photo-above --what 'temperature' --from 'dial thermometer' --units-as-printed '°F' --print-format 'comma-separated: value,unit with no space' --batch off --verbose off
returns 280,°F
